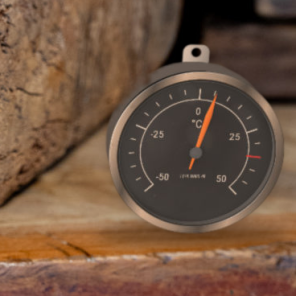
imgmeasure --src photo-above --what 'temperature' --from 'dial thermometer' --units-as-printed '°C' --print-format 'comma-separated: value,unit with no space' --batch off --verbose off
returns 5,°C
